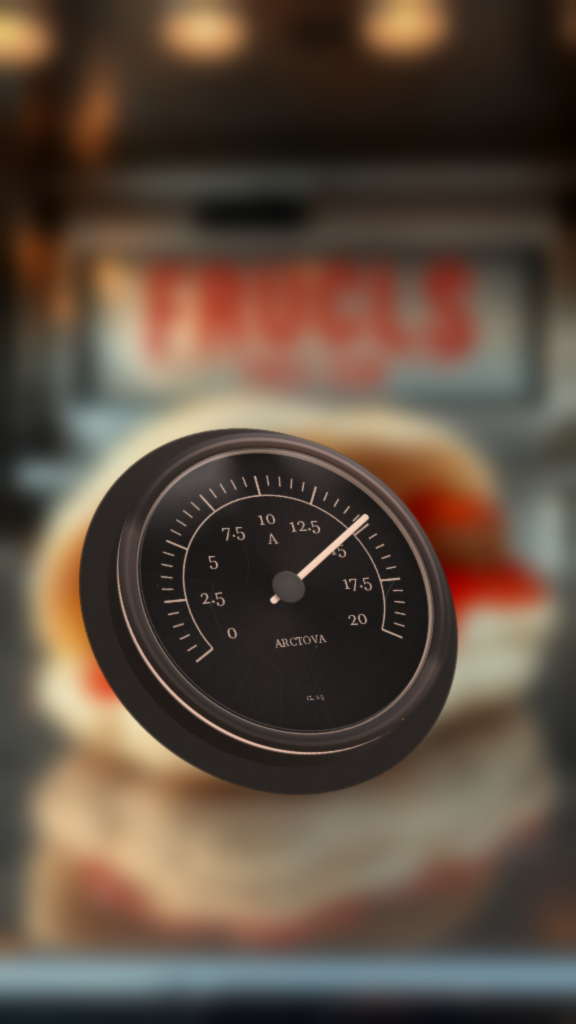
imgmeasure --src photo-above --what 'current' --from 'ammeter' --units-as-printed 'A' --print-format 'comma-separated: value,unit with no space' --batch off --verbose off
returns 14.75,A
